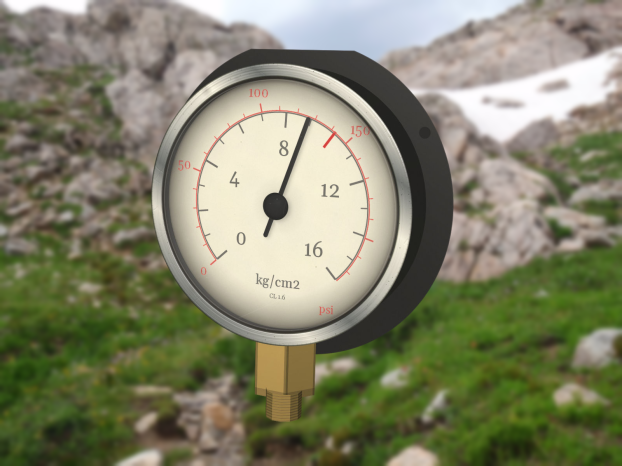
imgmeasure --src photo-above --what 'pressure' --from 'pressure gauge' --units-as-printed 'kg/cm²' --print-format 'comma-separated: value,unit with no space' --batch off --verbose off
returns 9,kg/cm²
